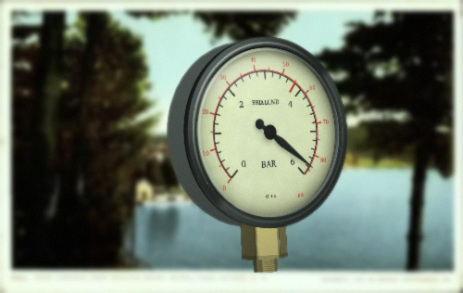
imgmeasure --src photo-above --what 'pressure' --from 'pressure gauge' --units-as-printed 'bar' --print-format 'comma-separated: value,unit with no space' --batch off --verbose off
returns 5.8,bar
